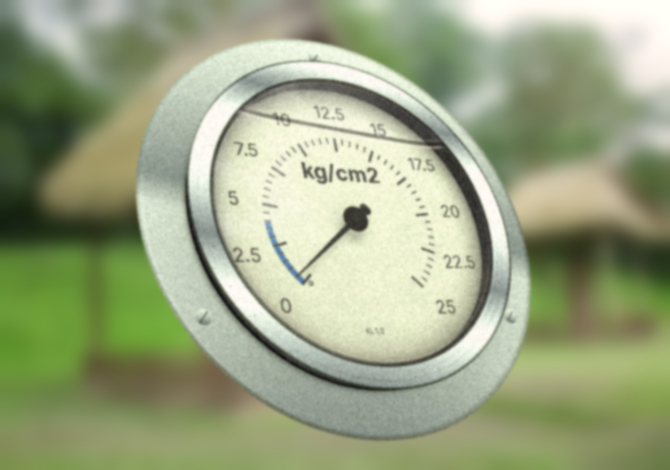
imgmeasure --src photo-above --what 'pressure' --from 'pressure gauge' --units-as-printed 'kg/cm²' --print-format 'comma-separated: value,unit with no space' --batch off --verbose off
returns 0.5,kg/cm²
